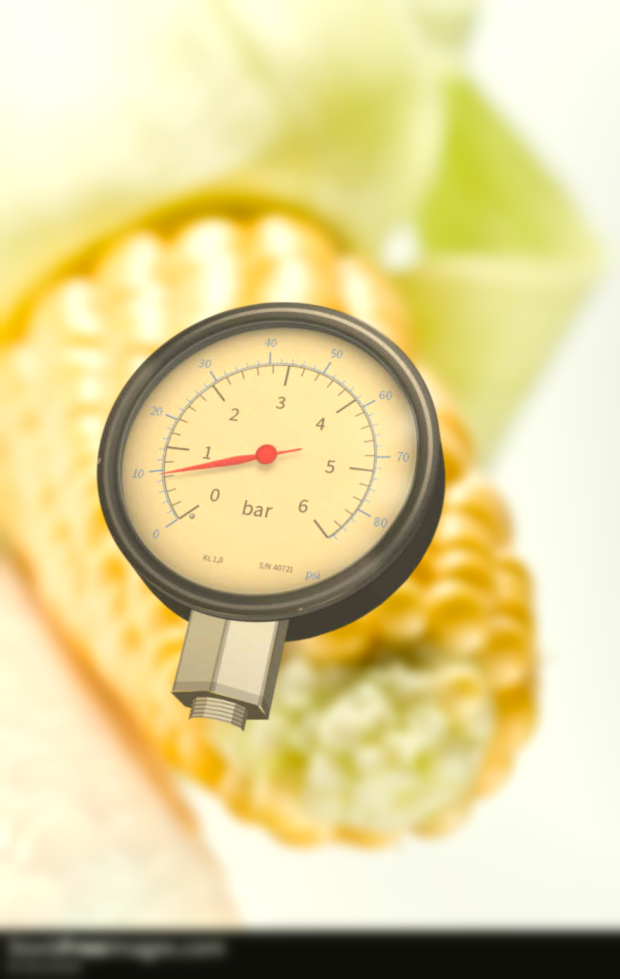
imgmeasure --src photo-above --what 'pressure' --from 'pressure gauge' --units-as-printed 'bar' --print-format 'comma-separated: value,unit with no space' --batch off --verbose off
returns 0.6,bar
